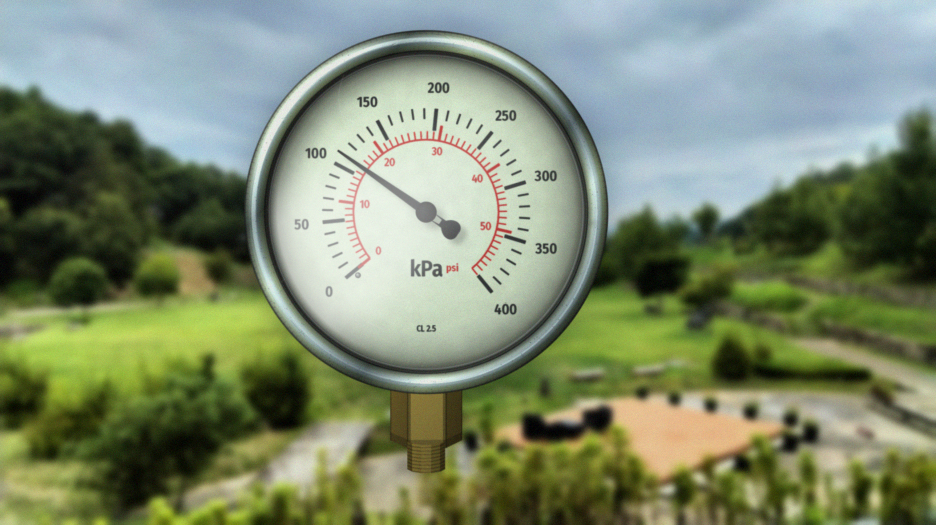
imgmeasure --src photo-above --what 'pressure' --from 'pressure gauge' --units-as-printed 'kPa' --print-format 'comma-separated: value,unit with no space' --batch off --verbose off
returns 110,kPa
